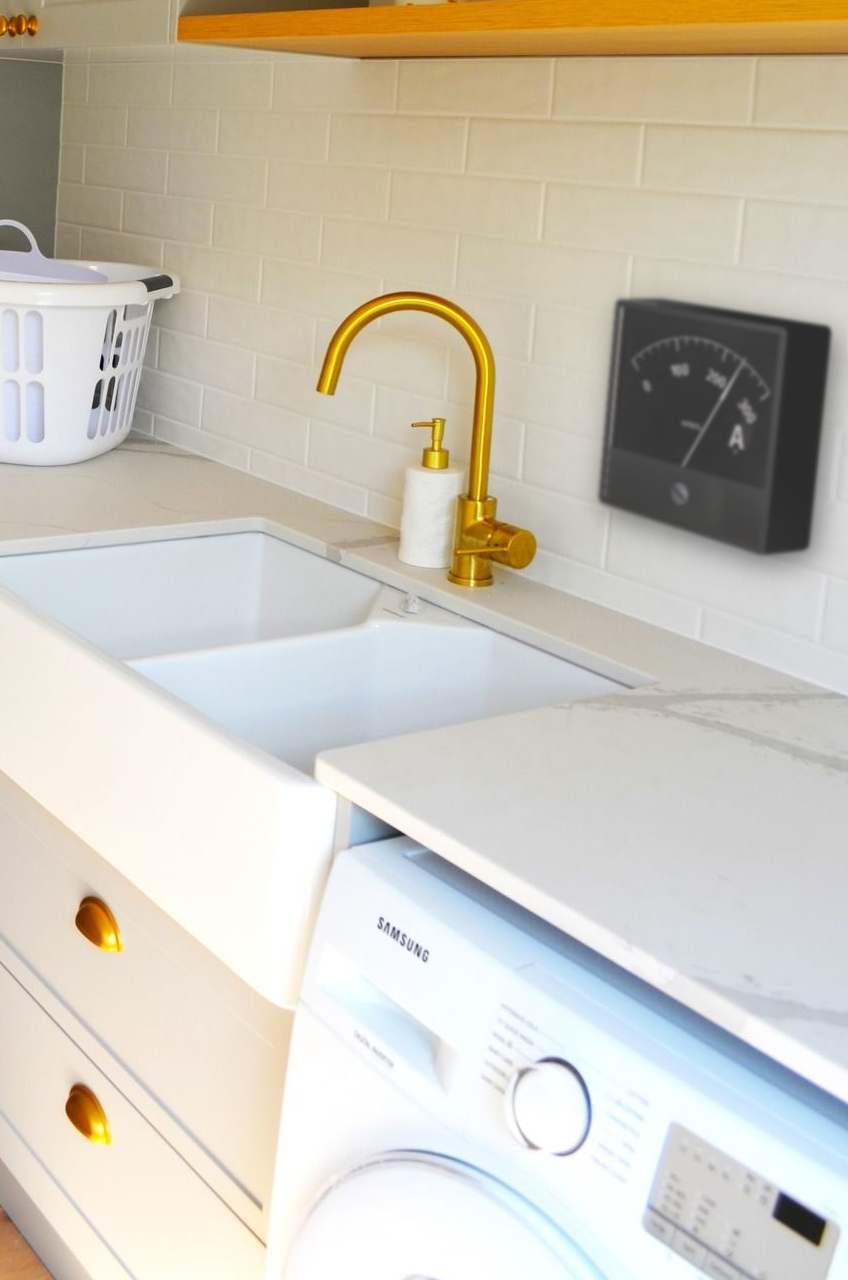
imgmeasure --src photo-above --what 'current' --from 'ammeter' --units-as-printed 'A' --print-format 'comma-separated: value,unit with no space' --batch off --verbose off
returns 240,A
